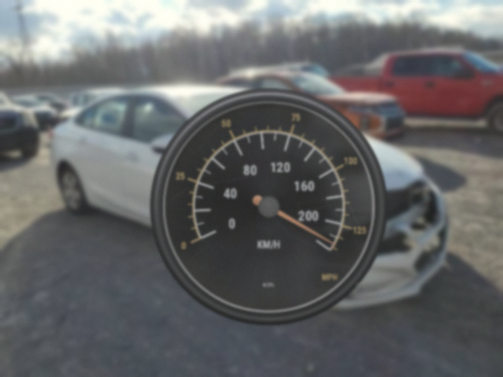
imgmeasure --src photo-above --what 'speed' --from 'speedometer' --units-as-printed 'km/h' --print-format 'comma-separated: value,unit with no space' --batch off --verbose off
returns 215,km/h
